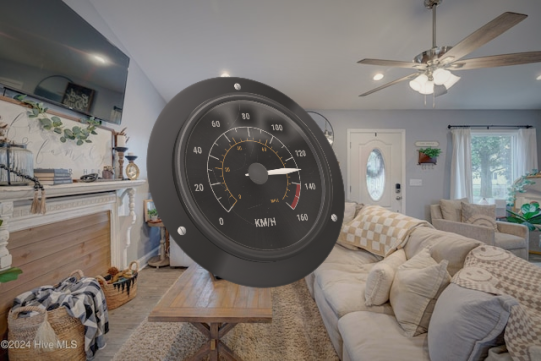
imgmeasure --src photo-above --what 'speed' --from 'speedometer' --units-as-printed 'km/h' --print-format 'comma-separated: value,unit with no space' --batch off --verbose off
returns 130,km/h
